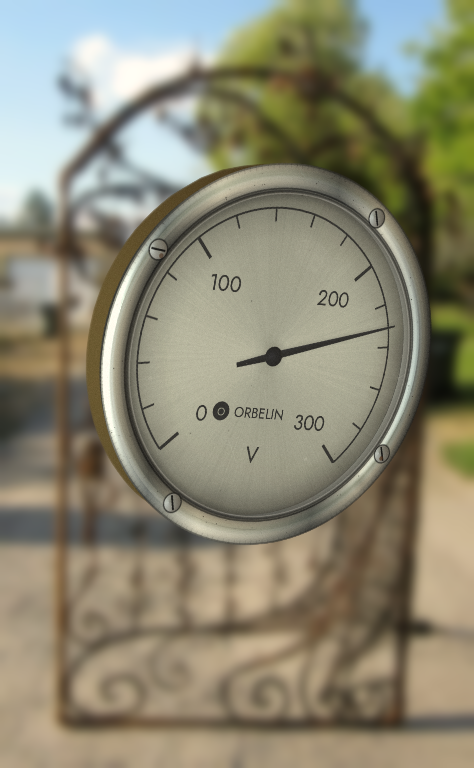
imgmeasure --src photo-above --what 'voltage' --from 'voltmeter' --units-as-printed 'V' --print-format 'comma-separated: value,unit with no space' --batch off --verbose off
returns 230,V
